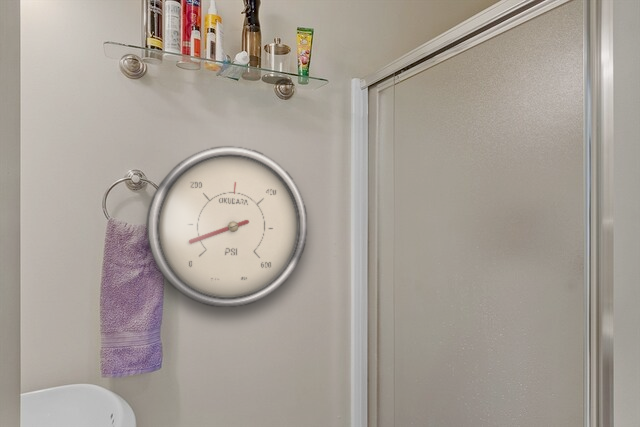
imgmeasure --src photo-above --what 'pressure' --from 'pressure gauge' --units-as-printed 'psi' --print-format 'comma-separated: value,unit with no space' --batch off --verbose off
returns 50,psi
